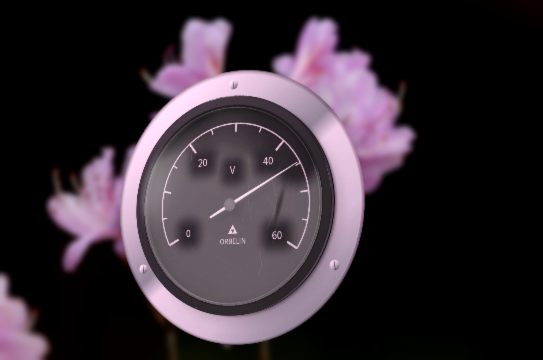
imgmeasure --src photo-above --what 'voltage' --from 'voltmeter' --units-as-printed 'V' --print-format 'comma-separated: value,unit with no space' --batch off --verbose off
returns 45,V
